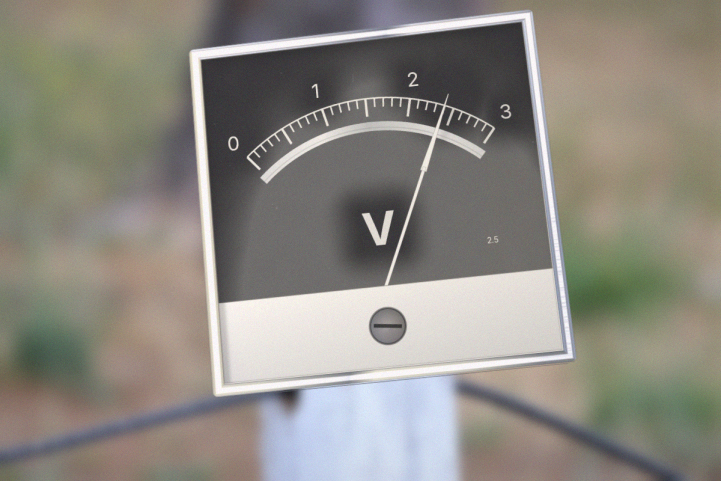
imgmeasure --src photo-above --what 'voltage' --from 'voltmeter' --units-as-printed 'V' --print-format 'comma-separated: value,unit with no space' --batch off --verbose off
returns 2.4,V
